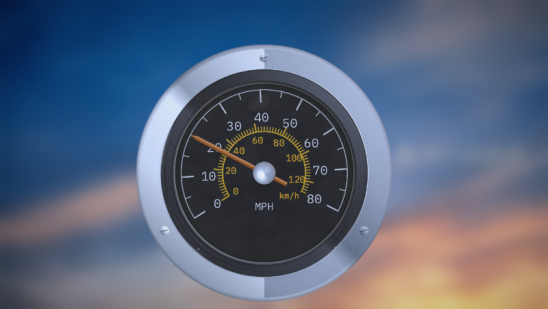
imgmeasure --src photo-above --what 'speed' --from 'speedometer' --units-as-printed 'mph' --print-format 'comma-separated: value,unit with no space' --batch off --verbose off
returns 20,mph
